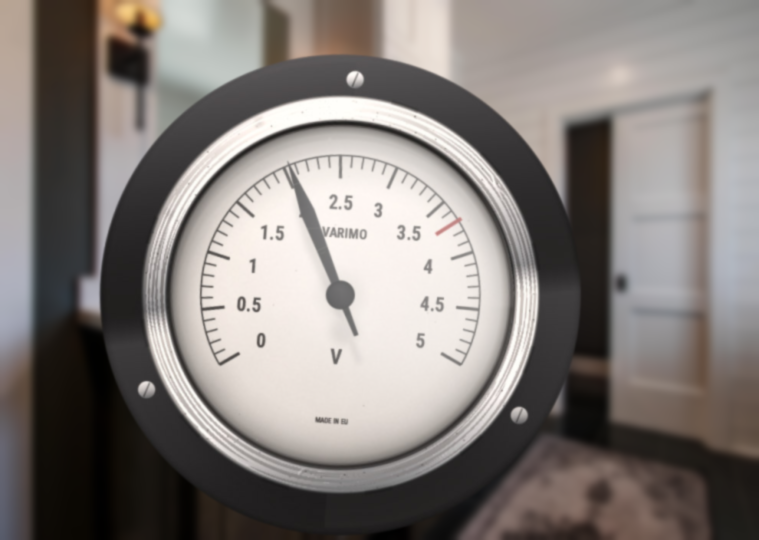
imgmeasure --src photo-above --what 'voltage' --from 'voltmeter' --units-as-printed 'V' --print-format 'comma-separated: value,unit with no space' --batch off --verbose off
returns 2.05,V
